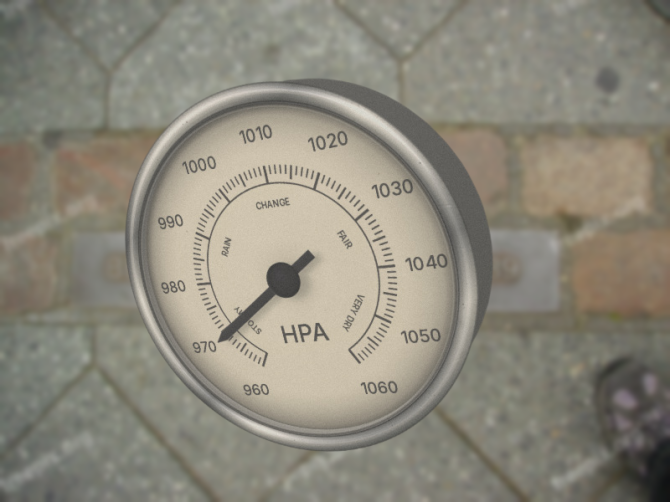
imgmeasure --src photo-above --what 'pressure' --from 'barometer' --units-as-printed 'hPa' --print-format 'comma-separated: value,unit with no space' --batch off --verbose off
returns 969,hPa
